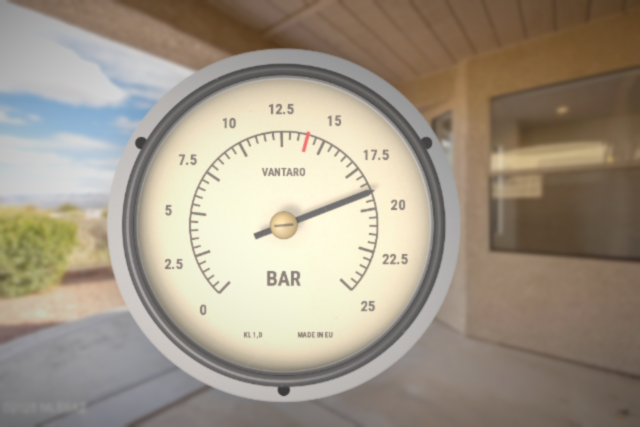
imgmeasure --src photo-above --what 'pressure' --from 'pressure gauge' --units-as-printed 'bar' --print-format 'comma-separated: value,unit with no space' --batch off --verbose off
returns 19,bar
